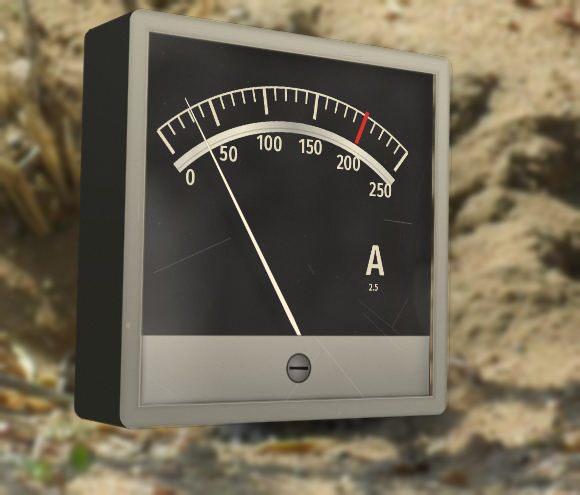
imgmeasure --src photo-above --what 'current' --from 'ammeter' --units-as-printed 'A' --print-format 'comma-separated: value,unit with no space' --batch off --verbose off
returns 30,A
